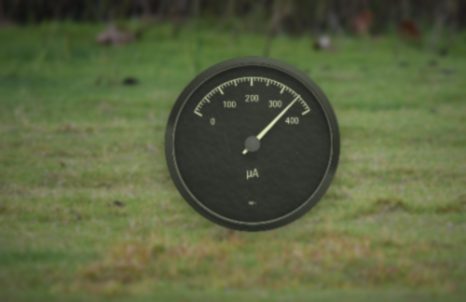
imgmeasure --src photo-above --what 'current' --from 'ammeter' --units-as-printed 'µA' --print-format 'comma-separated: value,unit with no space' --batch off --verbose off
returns 350,µA
